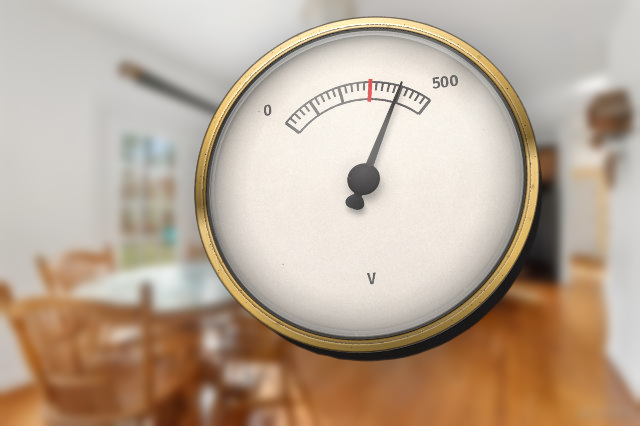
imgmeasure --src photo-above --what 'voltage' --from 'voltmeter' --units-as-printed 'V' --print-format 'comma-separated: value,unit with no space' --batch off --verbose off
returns 400,V
